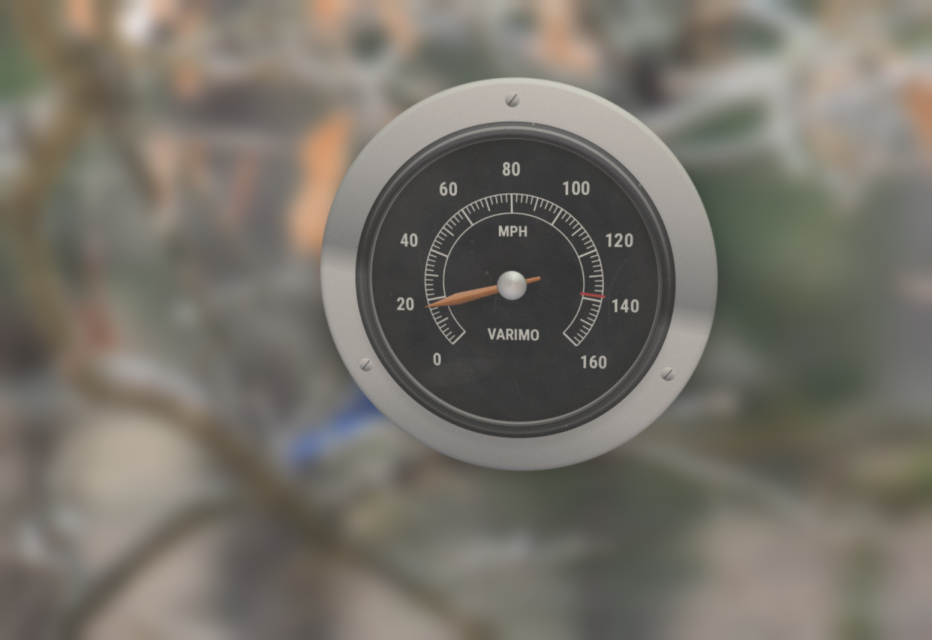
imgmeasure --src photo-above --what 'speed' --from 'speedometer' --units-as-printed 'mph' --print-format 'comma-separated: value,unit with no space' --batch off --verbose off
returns 18,mph
